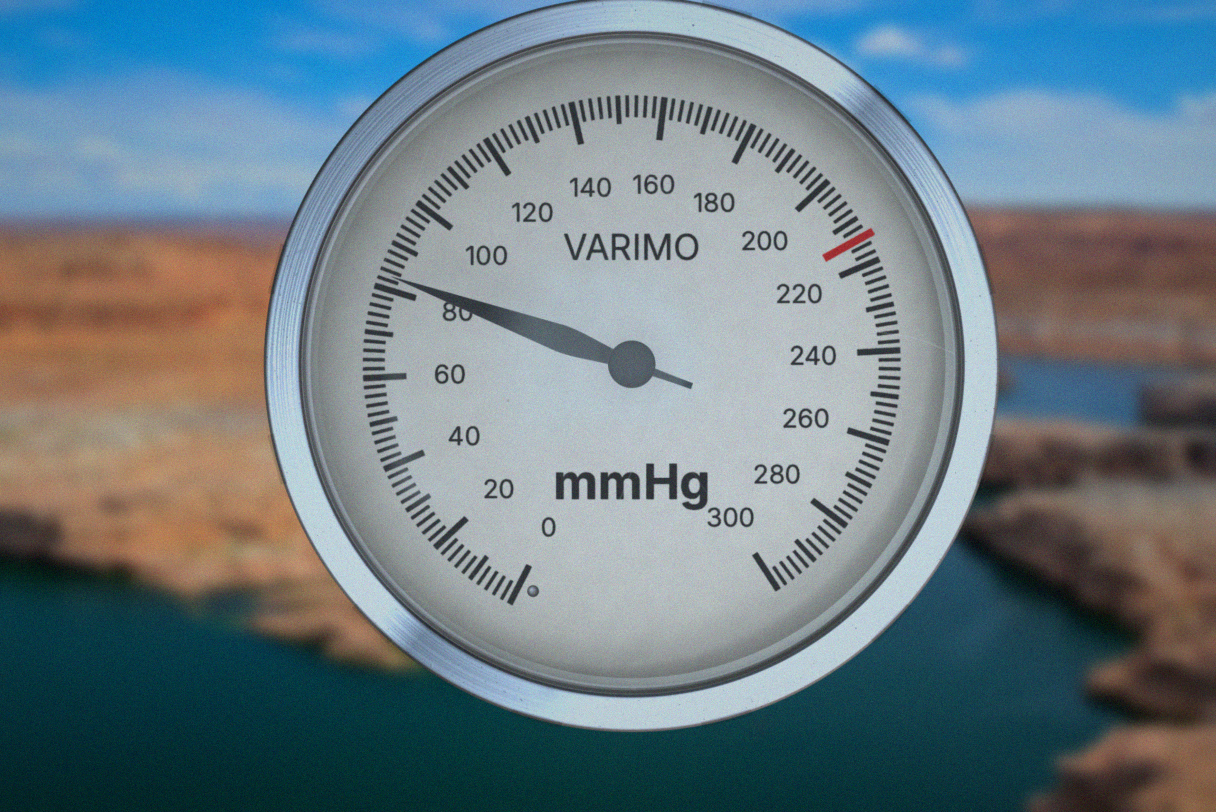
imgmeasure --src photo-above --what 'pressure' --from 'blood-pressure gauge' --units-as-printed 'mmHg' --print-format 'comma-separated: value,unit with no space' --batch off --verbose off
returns 83,mmHg
